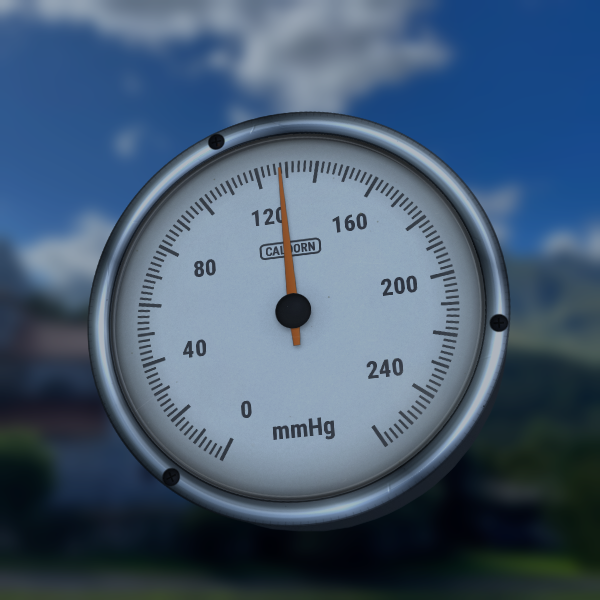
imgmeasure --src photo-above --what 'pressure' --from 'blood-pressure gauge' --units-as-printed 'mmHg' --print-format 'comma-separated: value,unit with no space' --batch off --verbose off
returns 128,mmHg
